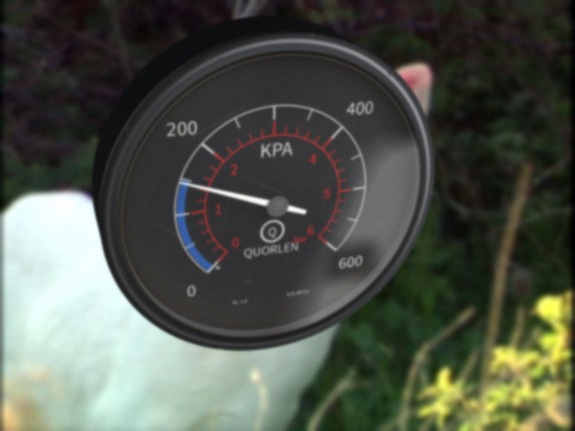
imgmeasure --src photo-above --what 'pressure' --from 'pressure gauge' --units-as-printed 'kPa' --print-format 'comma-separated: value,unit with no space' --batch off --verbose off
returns 150,kPa
